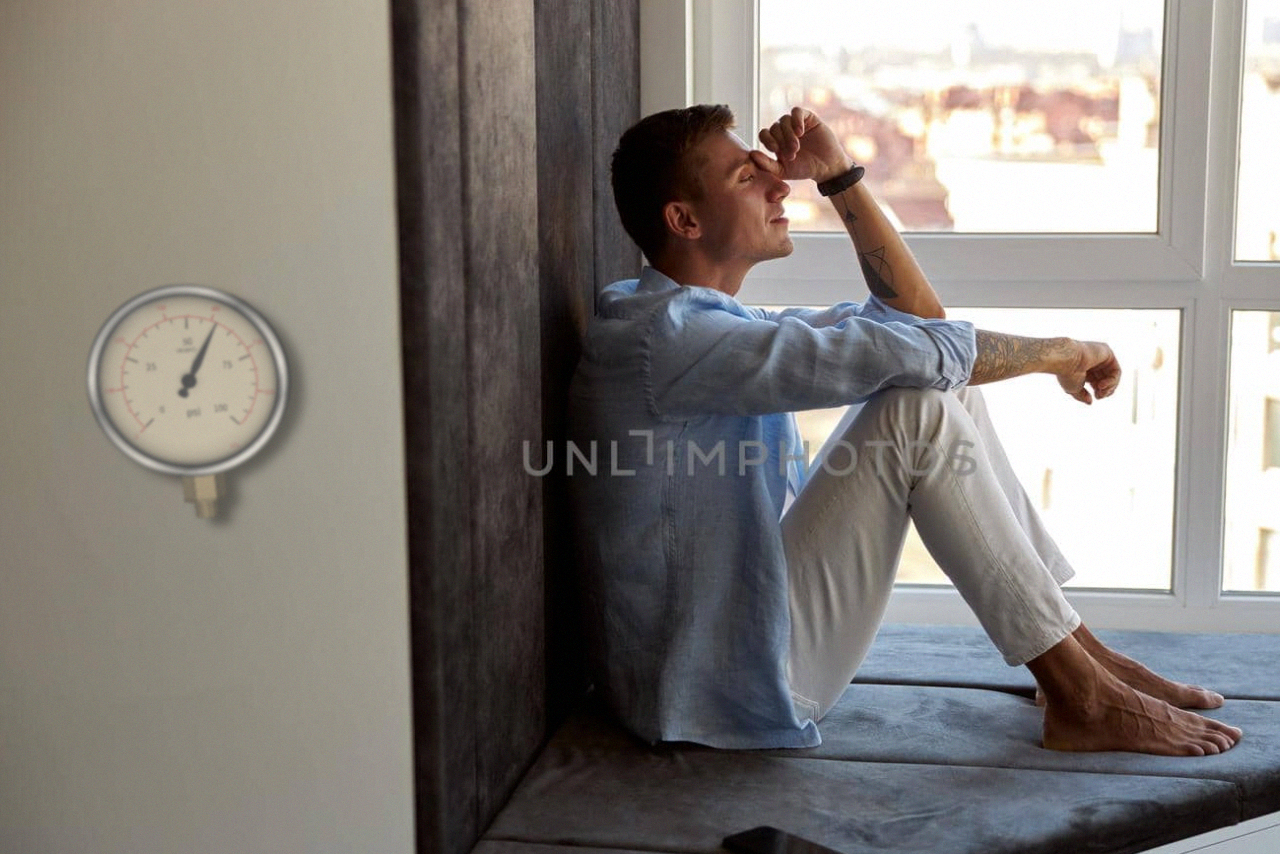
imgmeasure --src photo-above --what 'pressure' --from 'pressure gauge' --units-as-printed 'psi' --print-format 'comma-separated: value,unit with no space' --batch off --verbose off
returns 60,psi
